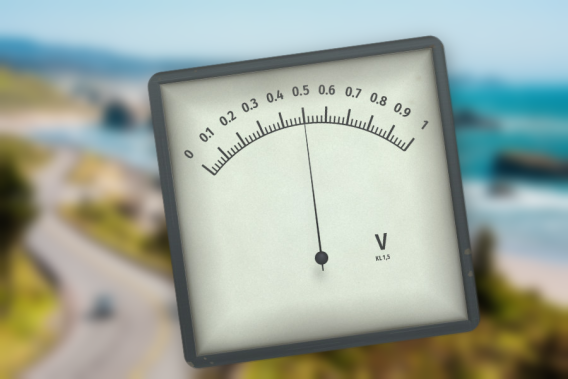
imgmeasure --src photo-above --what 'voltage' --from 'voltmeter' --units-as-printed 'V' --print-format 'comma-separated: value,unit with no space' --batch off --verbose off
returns 0.5,V
